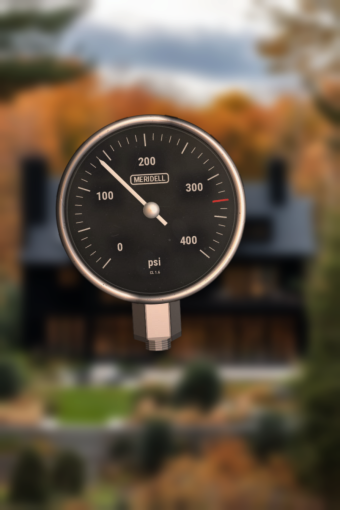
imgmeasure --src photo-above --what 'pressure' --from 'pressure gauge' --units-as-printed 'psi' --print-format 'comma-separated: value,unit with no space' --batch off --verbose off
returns 140,psi
